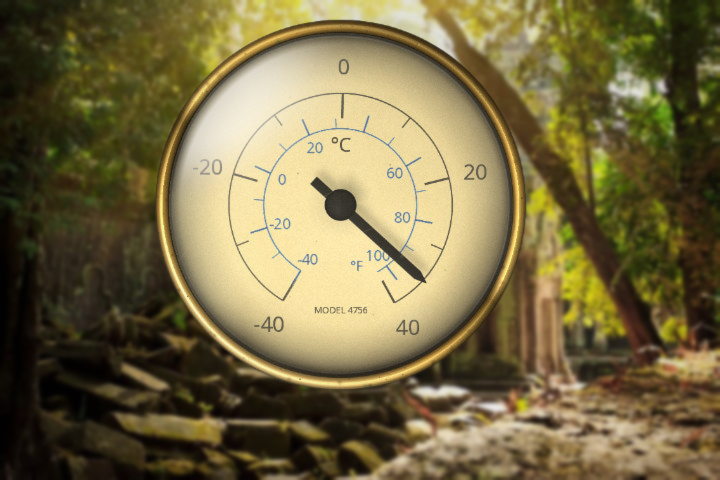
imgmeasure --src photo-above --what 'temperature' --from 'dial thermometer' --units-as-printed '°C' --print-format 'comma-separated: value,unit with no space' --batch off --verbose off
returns 35,°C
